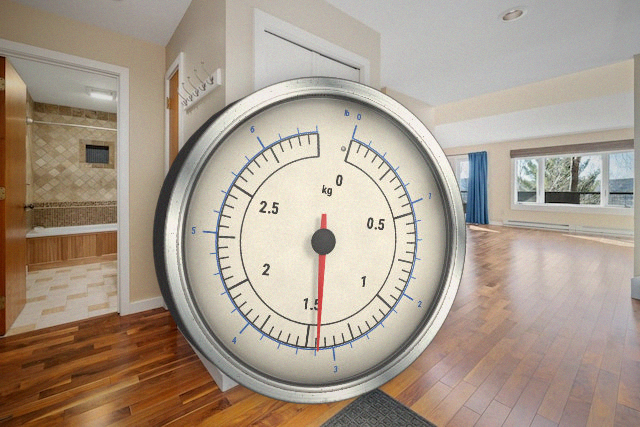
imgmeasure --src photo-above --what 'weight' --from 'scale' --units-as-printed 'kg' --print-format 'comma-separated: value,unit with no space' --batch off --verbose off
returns 1.45,kg
